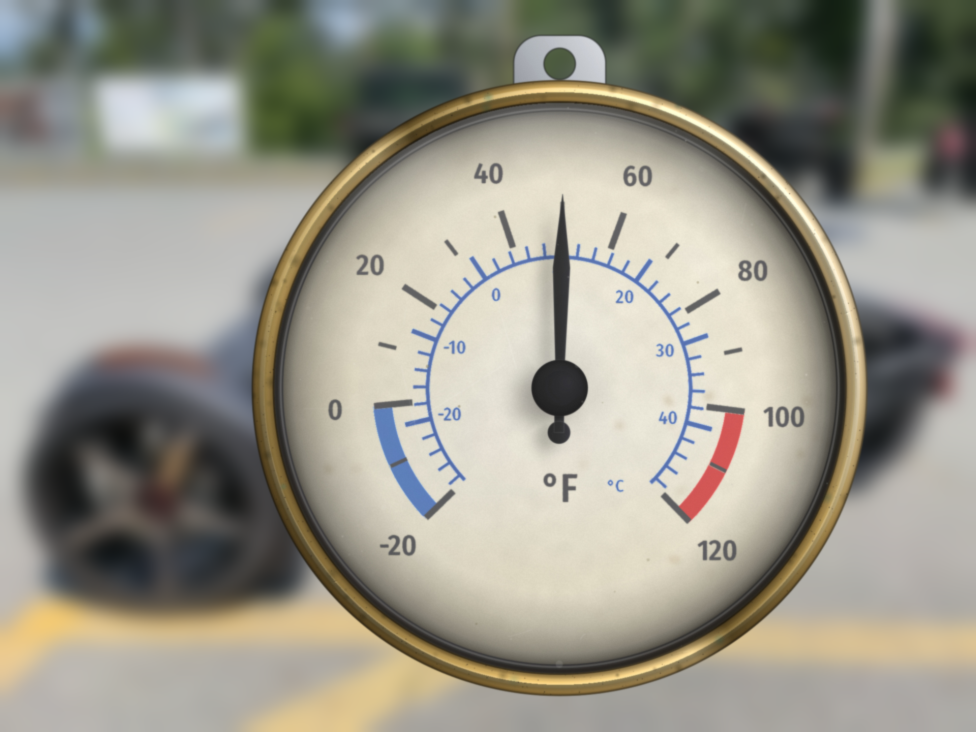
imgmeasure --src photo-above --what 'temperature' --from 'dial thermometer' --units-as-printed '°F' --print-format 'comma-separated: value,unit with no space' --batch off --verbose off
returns 50,°F
